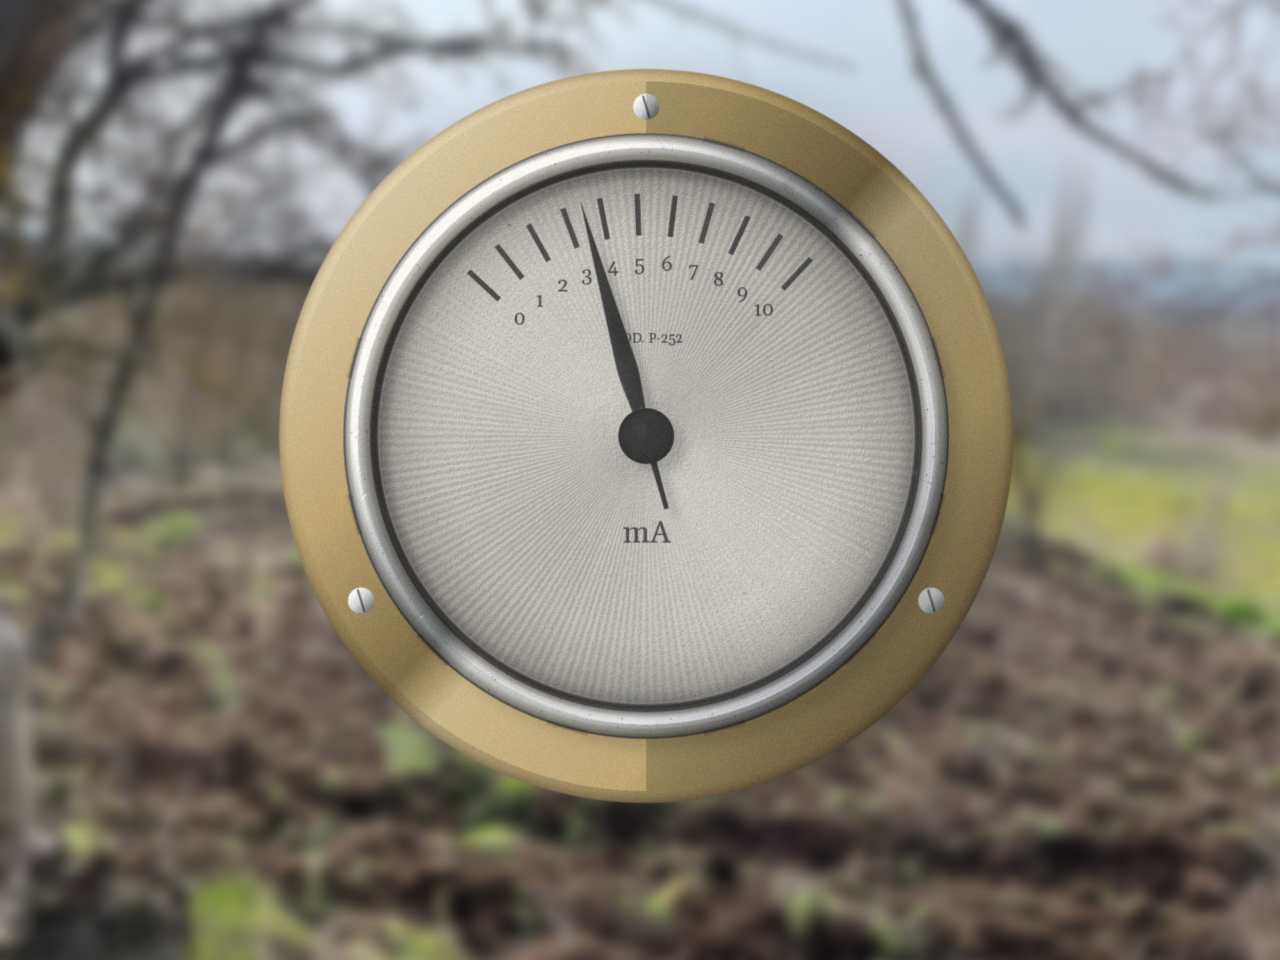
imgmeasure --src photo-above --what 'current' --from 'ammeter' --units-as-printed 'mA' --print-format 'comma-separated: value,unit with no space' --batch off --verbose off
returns 3.5,mA
